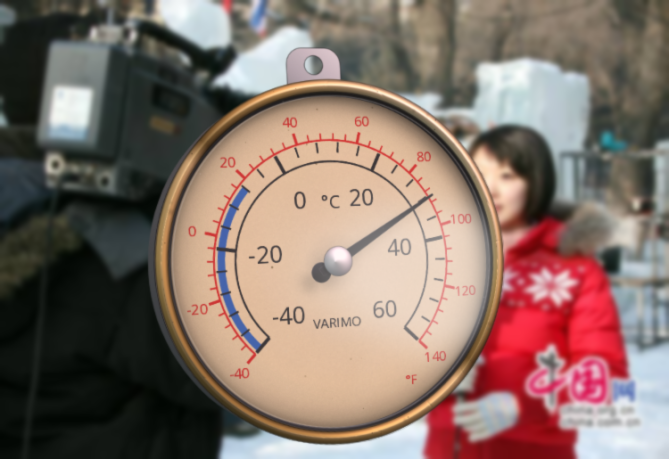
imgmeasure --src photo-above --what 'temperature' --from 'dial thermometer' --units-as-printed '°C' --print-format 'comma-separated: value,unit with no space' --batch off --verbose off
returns 32,°C
